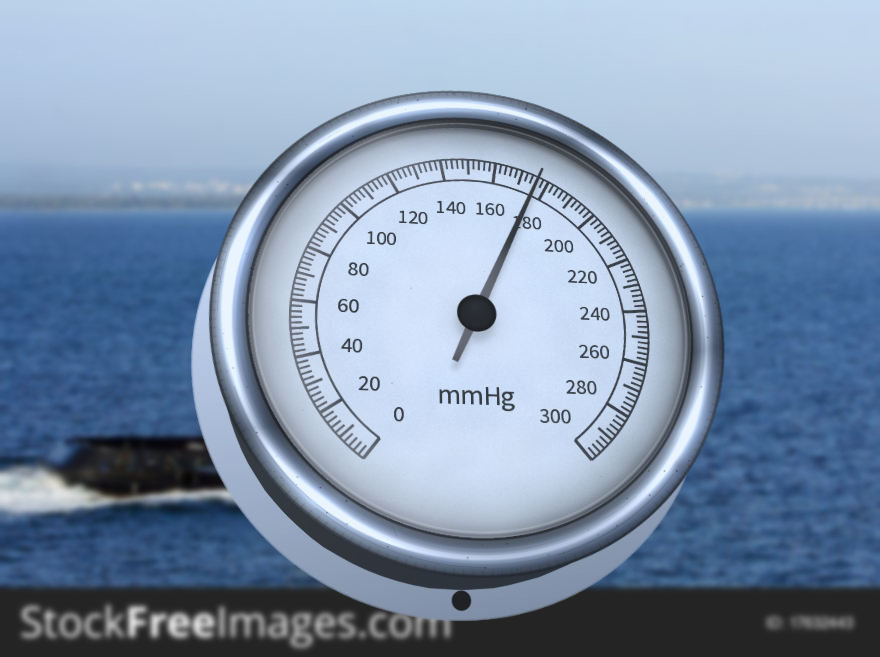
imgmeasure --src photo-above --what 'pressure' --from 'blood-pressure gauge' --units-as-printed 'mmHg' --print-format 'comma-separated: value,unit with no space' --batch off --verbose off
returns 176,mmHg
